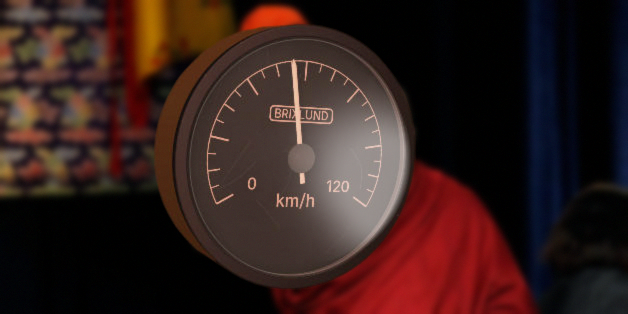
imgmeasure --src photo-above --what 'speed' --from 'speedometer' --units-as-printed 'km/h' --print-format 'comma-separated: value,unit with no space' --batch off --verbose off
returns 55,km/h
